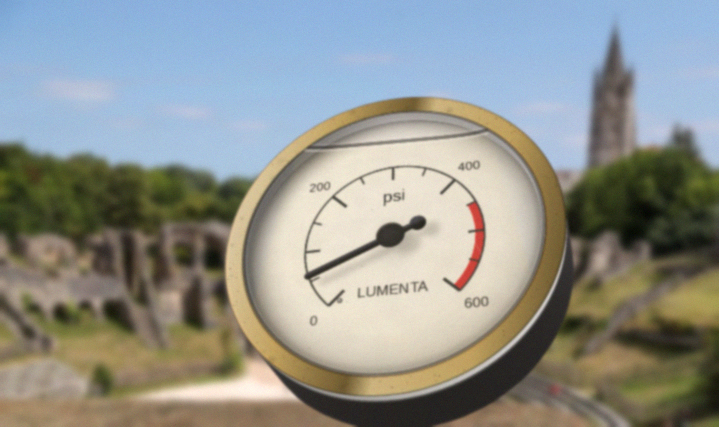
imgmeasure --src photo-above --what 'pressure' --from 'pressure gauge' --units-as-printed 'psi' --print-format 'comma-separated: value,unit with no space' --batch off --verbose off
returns 50,psi
